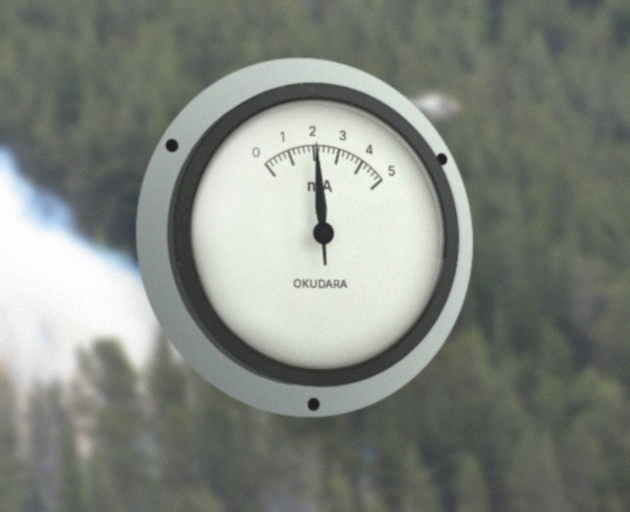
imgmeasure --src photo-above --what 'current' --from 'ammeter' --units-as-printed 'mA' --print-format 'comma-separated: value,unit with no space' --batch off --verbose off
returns 2,mA
